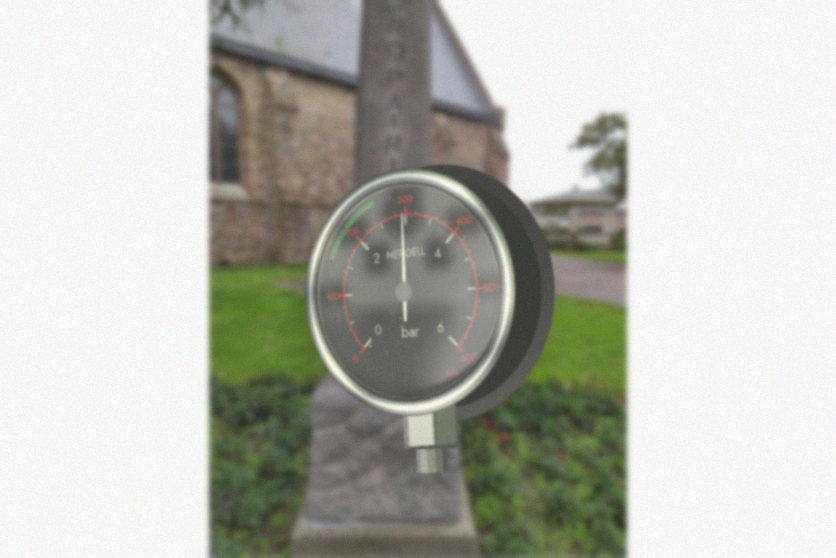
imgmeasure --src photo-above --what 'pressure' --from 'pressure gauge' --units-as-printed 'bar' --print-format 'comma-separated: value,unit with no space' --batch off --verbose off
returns 3,bar
